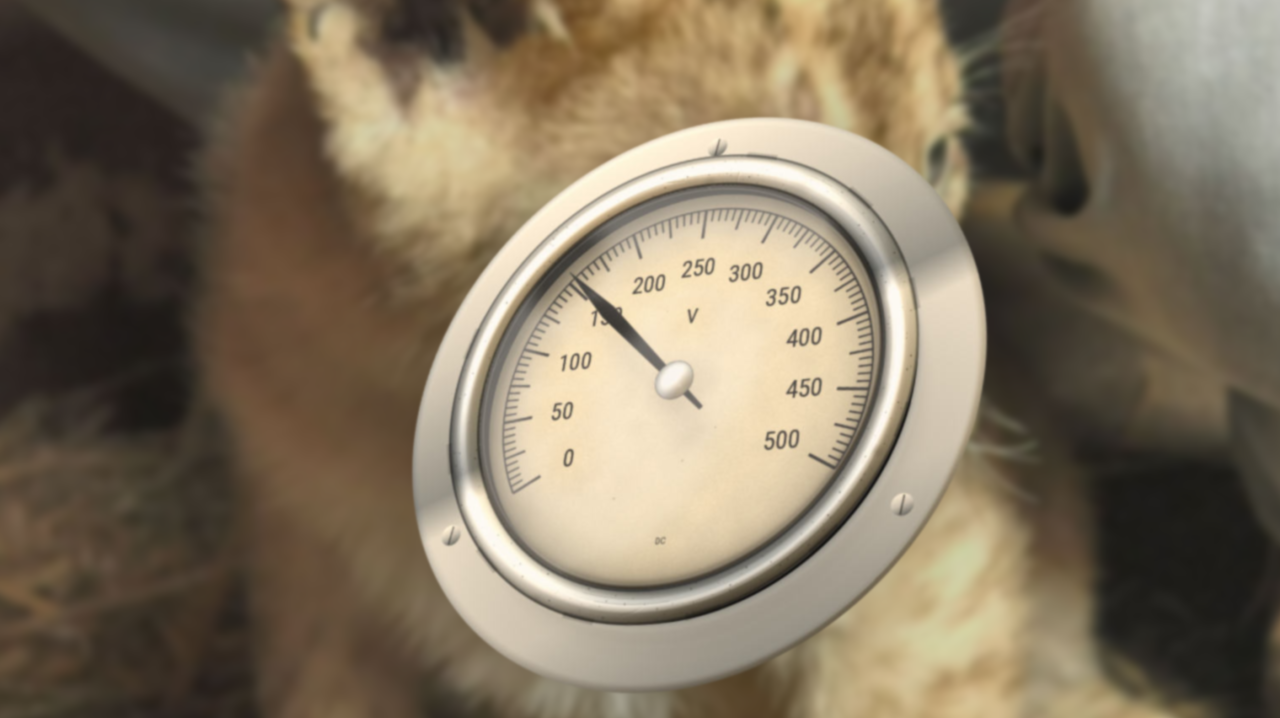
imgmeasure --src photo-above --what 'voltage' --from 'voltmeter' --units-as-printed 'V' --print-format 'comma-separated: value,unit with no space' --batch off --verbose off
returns 155,V
